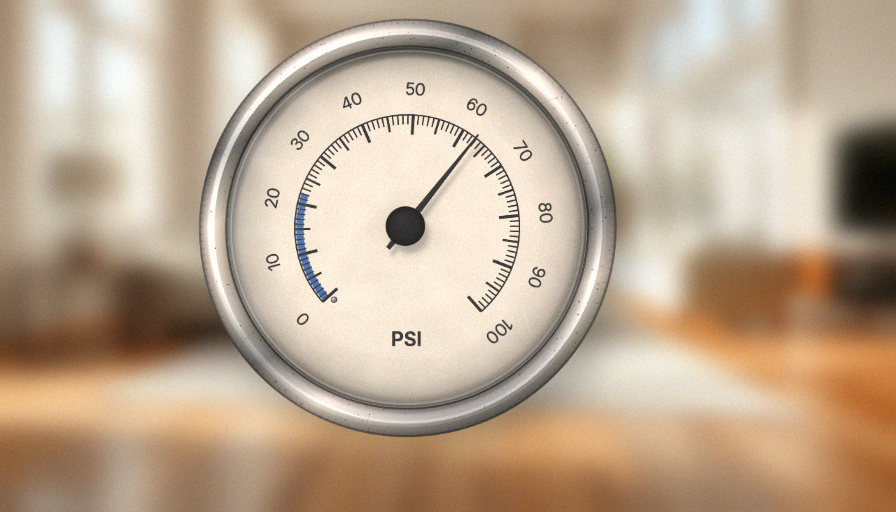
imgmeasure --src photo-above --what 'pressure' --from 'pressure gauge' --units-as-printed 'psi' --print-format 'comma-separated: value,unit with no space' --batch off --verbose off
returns 63,psi
